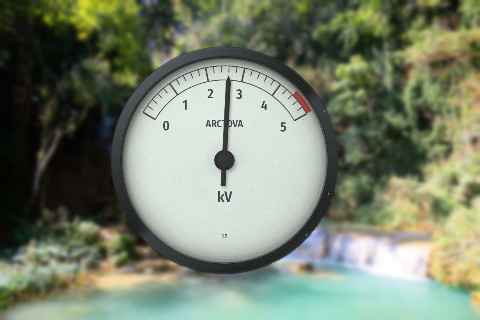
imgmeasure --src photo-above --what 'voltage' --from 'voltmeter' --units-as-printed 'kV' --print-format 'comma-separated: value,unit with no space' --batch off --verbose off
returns 2.6,kV
